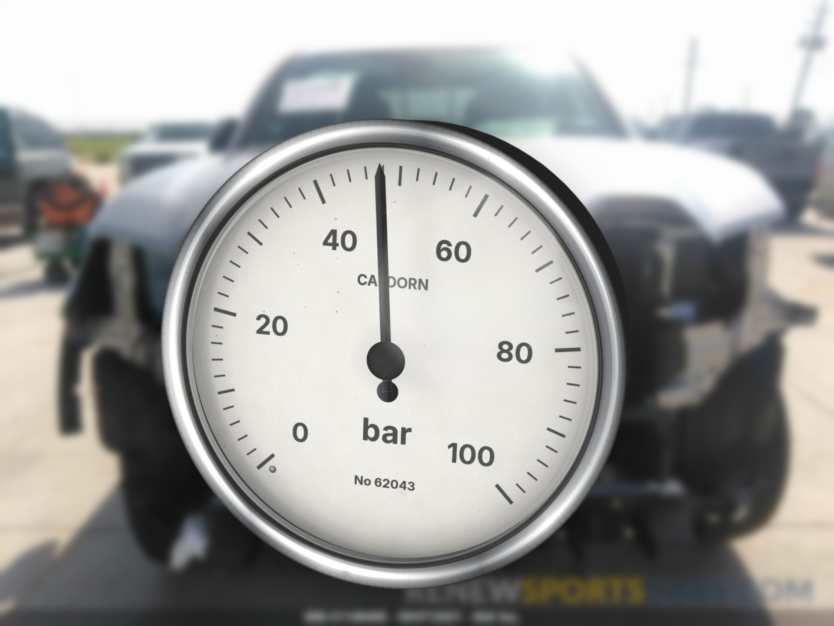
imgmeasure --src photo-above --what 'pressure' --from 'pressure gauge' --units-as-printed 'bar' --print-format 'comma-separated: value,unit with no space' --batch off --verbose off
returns 48,bar
